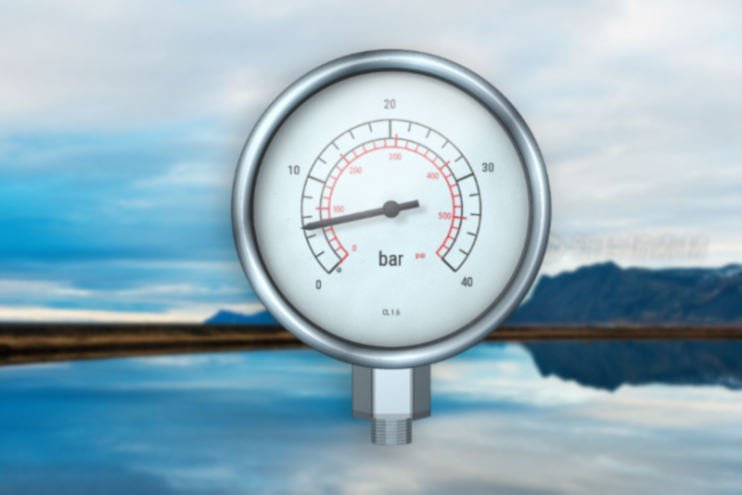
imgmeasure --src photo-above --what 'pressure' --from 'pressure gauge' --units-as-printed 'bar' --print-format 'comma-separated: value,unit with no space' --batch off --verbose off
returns 5,bar
